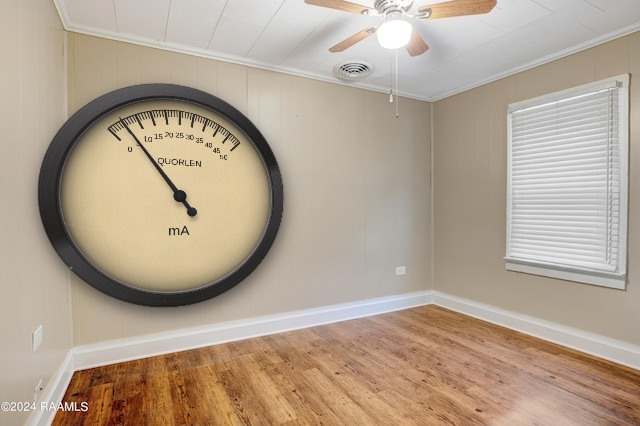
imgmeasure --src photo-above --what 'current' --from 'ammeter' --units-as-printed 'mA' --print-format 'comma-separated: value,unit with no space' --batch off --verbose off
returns 5,mA
